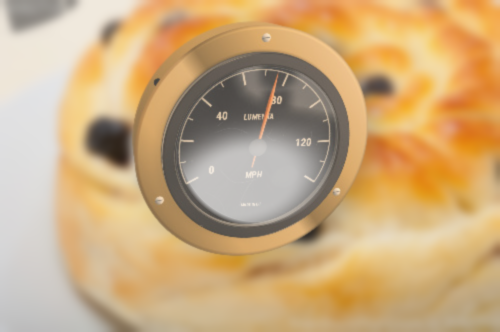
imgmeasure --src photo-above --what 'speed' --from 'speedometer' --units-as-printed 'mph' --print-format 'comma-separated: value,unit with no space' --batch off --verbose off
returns 75,mph
